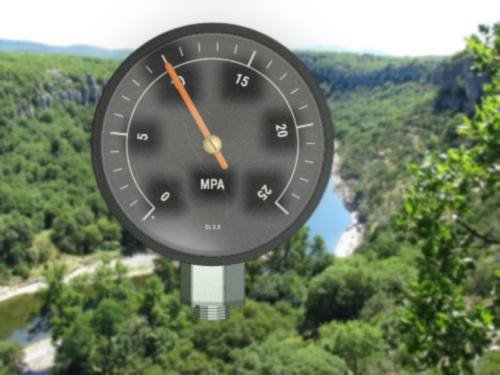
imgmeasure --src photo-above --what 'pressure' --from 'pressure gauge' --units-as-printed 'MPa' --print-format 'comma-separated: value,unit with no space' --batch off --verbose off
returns 10,MPa
